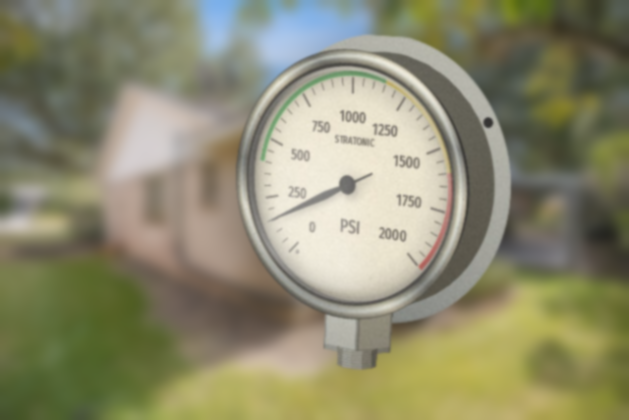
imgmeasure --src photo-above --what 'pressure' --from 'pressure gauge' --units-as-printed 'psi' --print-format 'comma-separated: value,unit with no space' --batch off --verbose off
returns 150,psi
